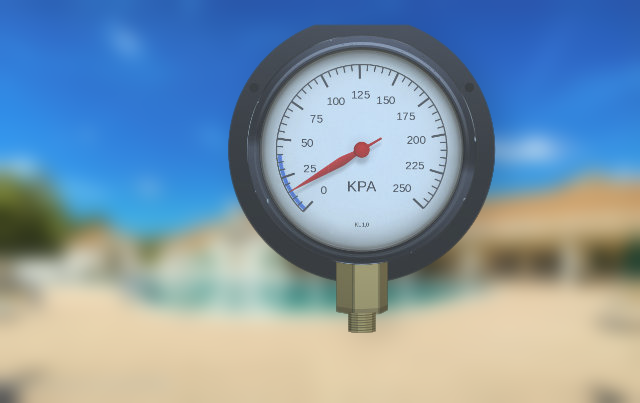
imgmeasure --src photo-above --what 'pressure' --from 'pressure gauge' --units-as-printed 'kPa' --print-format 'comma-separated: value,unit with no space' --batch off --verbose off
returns 15,kPa
